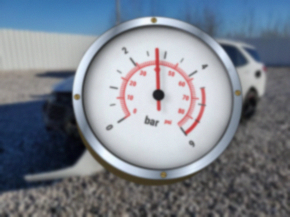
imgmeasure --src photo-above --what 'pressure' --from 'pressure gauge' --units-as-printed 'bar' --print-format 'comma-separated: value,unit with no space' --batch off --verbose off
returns 2.75,bar
